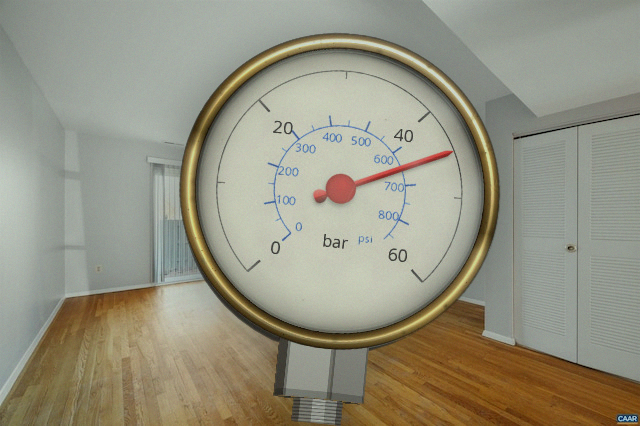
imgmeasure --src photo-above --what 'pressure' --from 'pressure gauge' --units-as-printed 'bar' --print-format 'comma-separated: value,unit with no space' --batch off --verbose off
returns 45,bar
